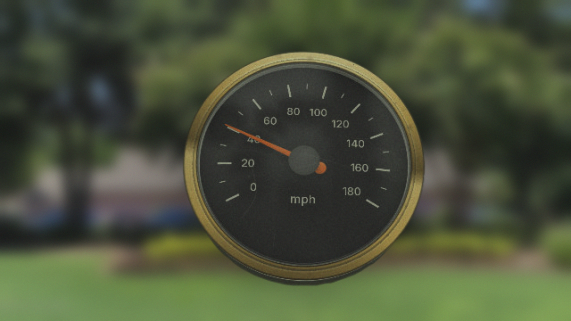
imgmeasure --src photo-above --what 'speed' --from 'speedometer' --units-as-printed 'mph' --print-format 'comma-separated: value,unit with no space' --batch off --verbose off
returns 40,mph
